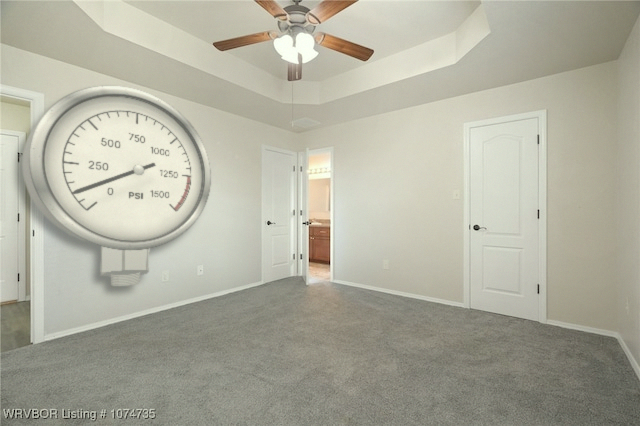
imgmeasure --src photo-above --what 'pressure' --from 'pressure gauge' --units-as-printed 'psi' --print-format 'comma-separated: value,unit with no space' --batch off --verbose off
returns 100,psi
